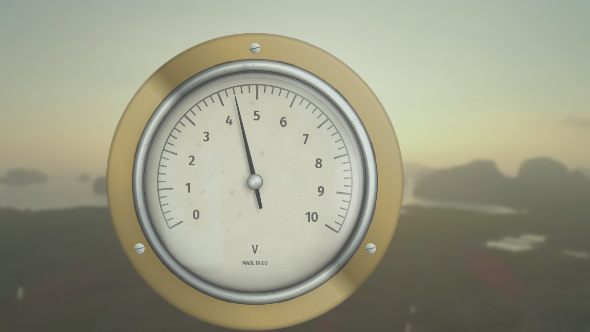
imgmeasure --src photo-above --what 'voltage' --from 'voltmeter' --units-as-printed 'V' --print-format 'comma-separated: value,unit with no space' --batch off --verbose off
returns 4.4,V
